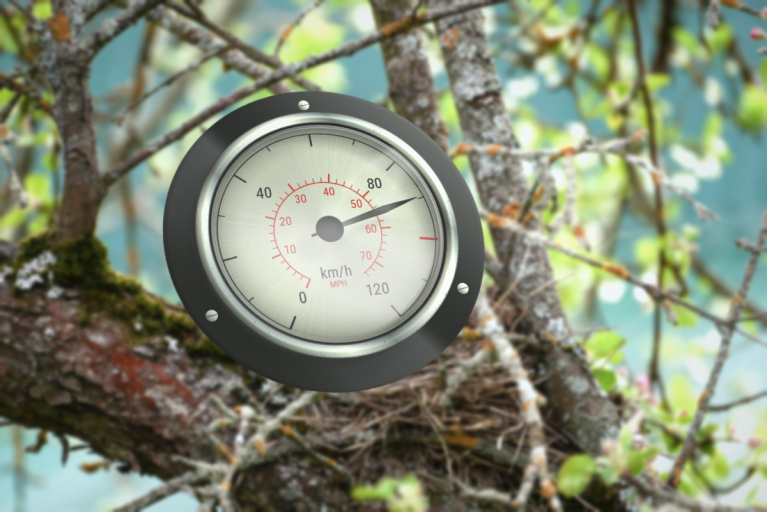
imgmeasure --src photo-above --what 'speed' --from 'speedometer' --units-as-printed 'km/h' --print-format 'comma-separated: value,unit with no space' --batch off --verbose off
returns 90,km/h
